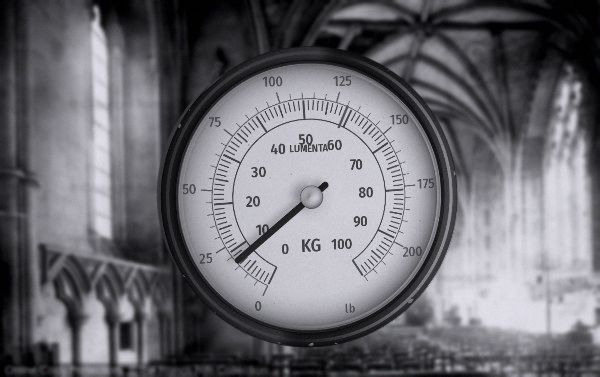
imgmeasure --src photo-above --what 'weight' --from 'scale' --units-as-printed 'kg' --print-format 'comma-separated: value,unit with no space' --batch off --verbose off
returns 8,kg
